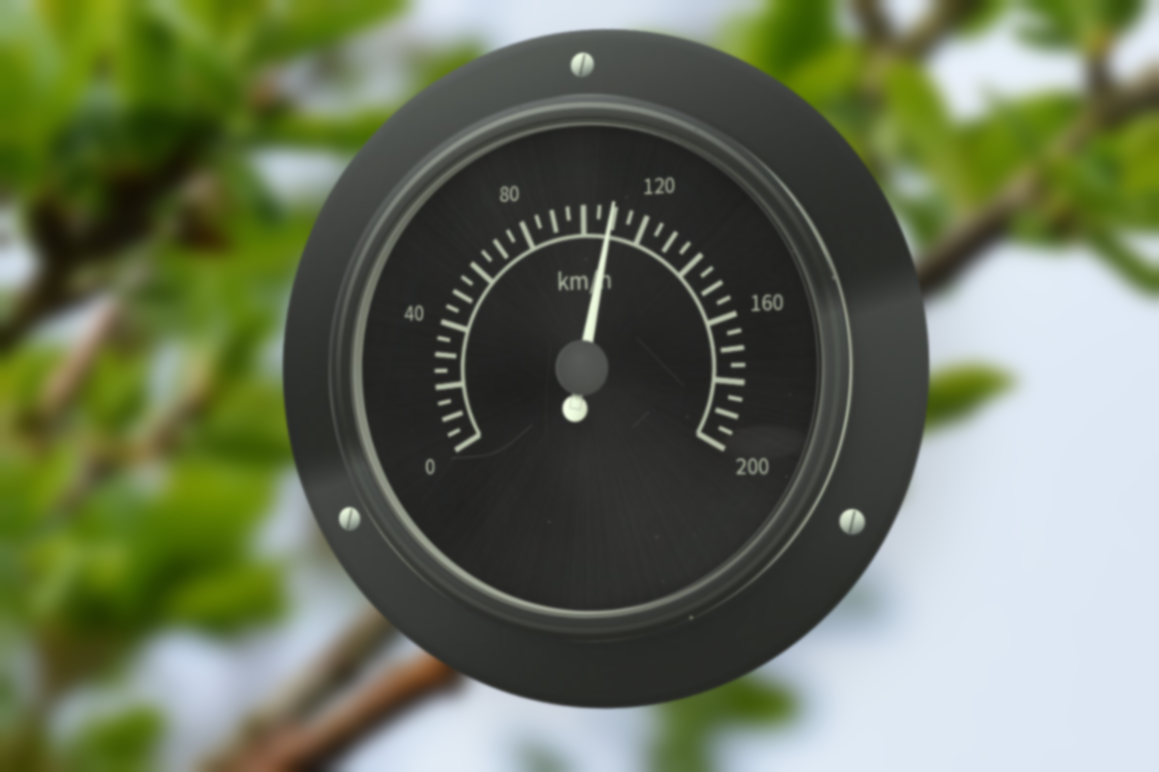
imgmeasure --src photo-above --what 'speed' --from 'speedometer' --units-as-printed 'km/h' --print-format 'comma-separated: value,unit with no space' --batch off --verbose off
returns 110,km/h
